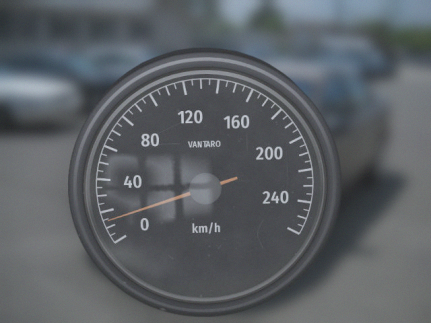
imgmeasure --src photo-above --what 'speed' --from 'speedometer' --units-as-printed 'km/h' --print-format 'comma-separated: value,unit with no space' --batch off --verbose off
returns 15,km/h
